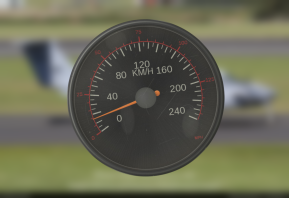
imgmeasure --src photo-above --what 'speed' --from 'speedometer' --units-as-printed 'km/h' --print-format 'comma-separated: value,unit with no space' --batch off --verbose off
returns 15,km/h
